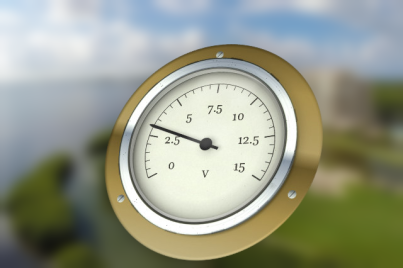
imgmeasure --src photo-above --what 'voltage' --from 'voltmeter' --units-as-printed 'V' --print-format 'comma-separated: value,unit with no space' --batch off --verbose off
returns 3,V
